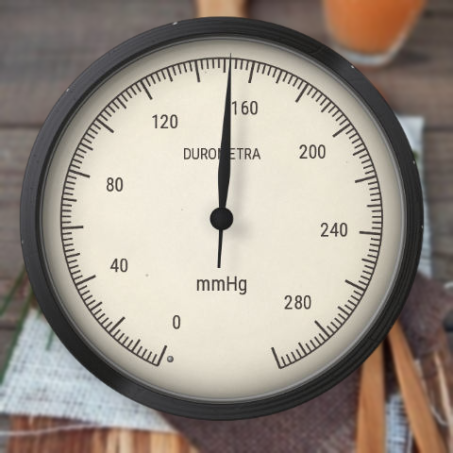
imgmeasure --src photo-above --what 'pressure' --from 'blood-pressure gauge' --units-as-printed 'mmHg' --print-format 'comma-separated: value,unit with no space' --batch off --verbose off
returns 152,mmHg
